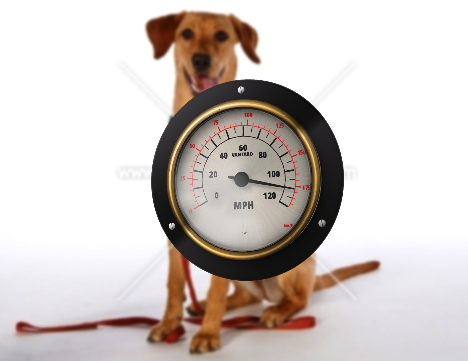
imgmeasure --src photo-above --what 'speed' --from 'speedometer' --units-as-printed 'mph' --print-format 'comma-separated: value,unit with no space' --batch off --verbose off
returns 110,mph
